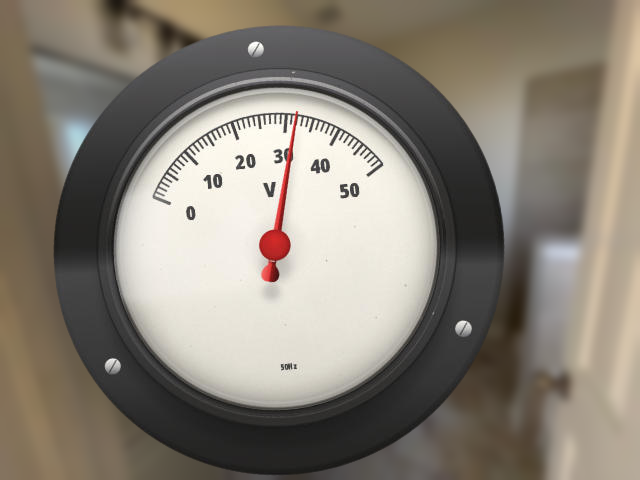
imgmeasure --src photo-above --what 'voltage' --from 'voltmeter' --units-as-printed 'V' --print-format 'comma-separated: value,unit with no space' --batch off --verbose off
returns 32,V
